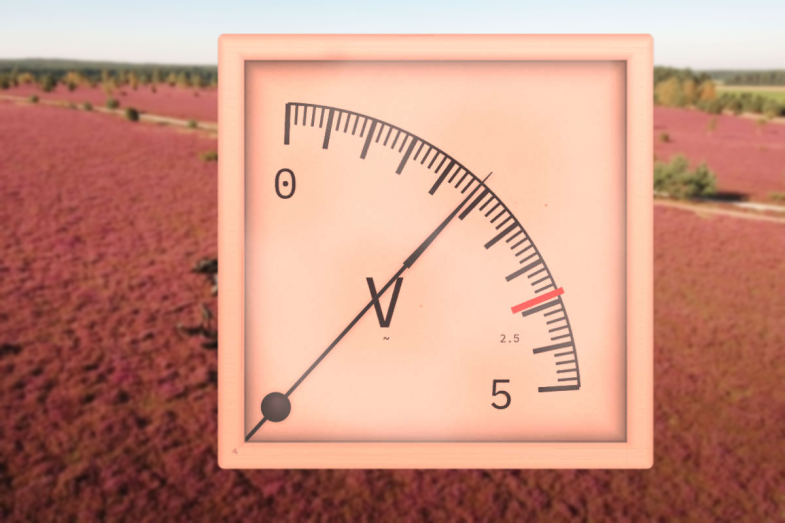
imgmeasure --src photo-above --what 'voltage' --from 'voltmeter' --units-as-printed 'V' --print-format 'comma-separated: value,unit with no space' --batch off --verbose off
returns 2.4,V
